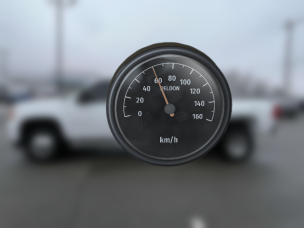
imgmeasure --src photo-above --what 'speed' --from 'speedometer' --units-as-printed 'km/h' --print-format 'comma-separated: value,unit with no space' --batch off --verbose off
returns 60,km/h
